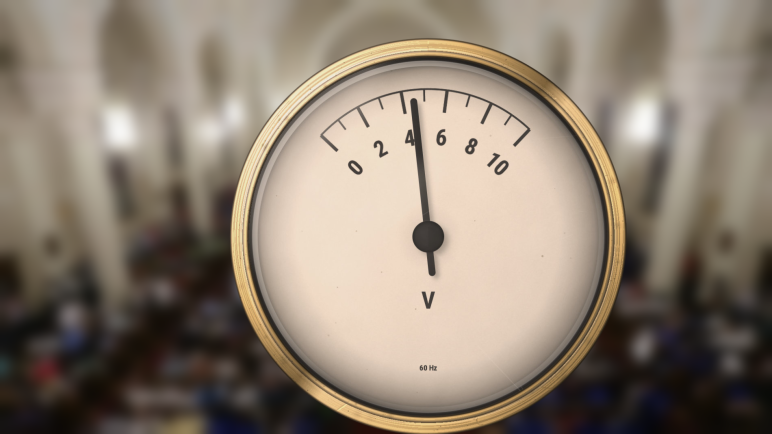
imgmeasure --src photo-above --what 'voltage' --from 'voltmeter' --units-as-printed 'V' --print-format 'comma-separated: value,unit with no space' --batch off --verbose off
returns 4.5,V
